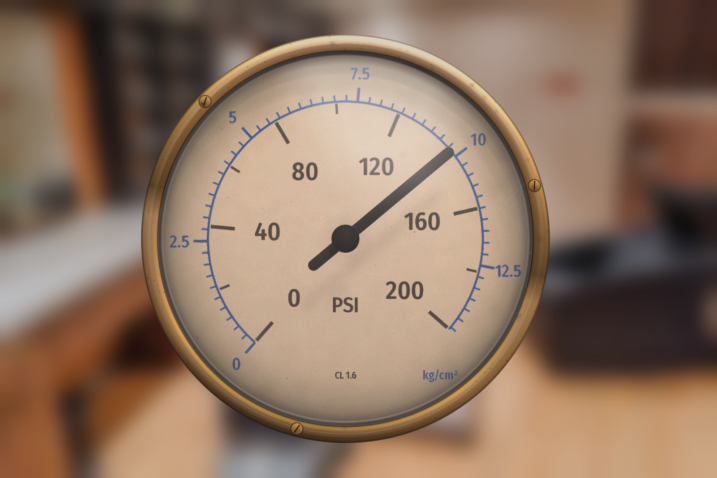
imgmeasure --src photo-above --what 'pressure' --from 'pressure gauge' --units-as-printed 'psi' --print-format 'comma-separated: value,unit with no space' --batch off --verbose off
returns 140,psi
